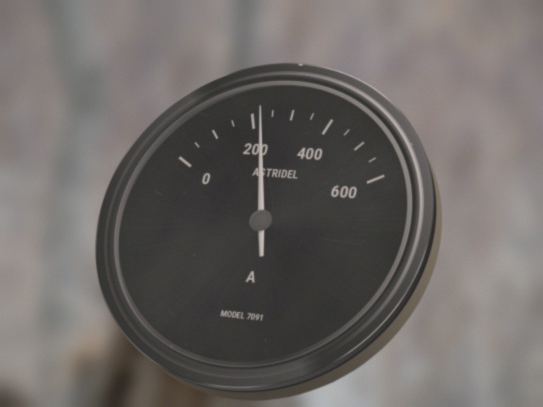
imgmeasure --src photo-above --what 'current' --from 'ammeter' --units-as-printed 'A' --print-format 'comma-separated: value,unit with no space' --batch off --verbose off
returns 225,A
